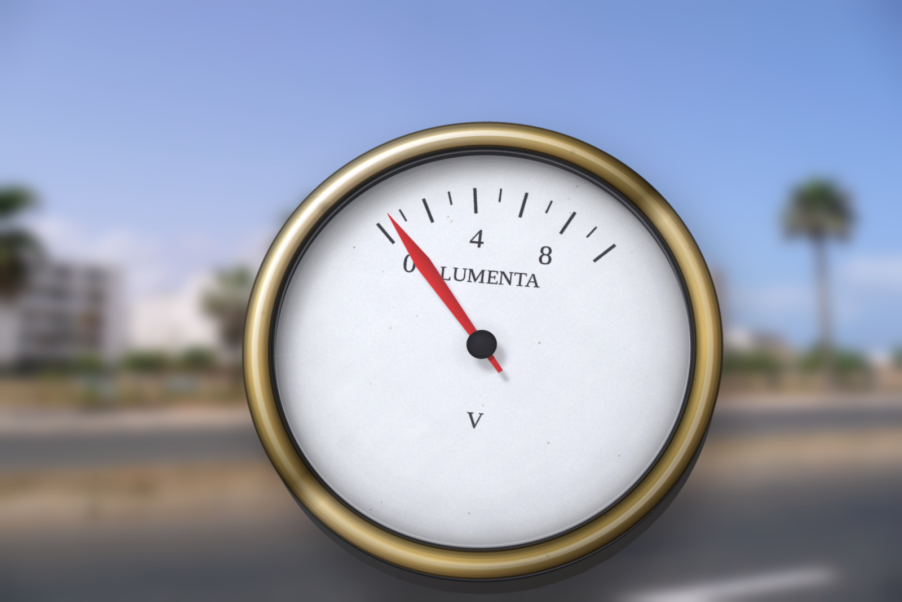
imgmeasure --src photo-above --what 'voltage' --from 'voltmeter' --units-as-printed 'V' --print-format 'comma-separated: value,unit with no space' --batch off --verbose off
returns 0.5,V
